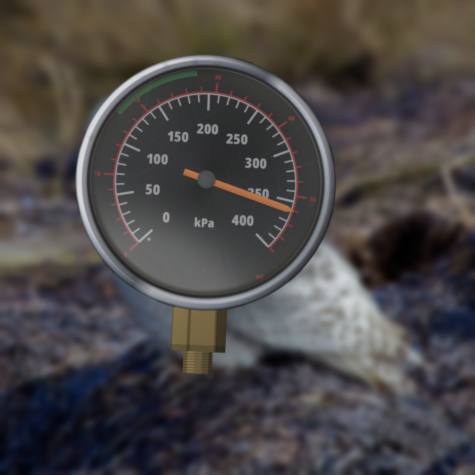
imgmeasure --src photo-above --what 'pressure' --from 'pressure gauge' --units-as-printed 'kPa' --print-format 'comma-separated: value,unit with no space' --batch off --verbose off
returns 360,kPa
